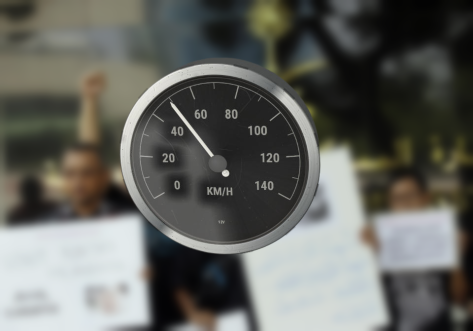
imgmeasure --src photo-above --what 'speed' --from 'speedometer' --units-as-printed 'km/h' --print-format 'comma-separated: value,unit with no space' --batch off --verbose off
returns 50,km/h
